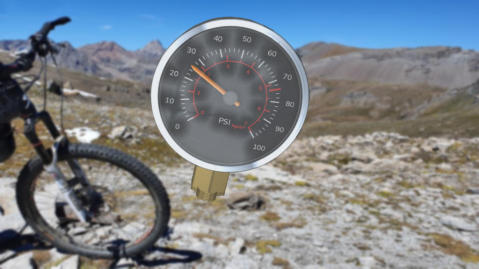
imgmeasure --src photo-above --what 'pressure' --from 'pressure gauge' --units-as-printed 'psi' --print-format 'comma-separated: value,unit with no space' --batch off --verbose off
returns 26,psi
